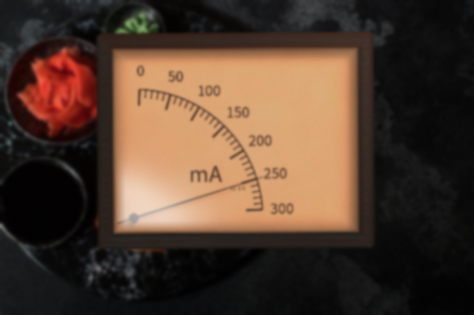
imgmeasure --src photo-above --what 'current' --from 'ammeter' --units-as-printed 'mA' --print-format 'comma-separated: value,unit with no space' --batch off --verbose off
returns 250,mA
